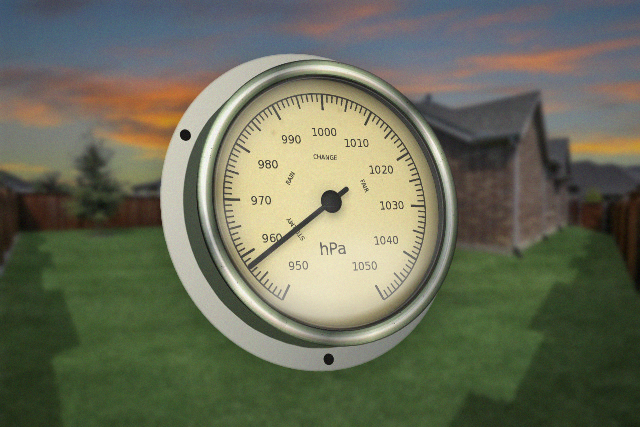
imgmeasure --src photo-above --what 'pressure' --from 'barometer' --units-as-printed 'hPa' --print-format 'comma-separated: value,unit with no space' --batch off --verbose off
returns 958,hPa
